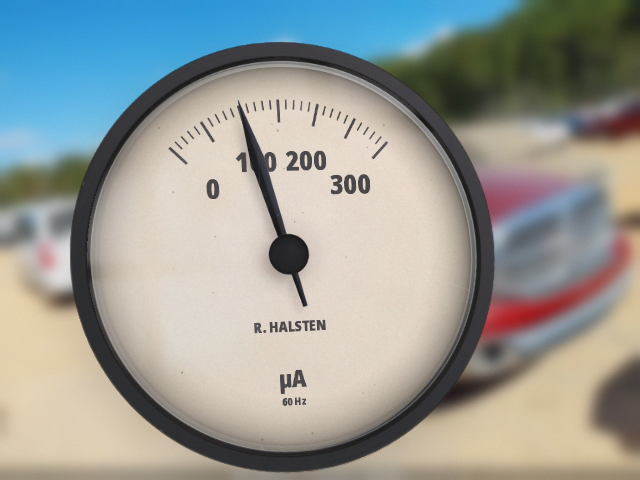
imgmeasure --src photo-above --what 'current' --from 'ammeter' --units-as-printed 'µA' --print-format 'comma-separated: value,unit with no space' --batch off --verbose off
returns 100,µA
